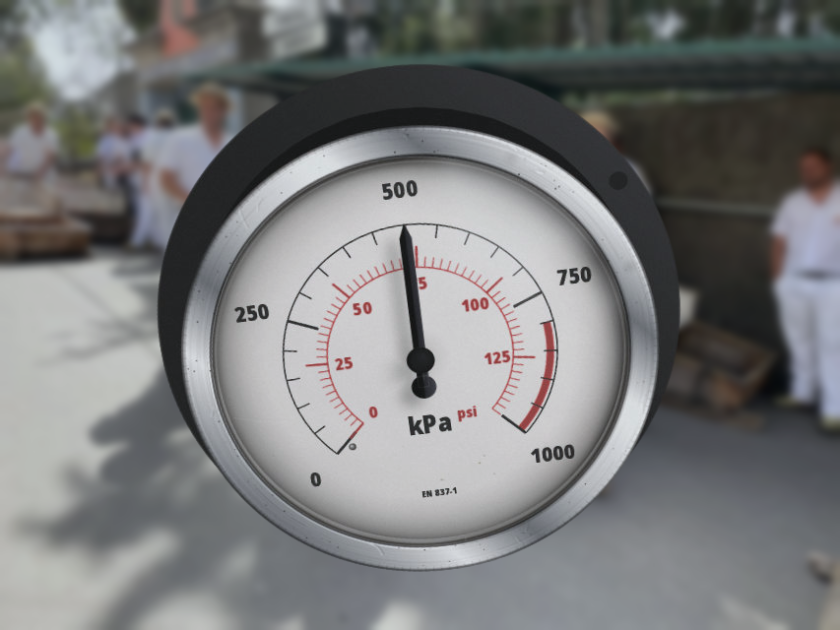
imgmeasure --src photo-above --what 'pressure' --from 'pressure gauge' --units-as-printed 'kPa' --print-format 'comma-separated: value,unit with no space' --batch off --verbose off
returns 500,kPa
